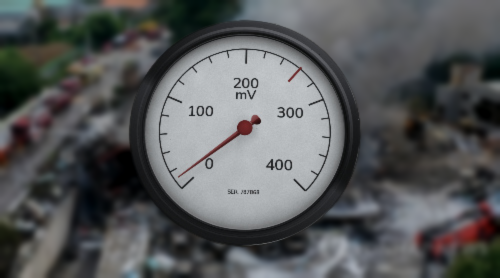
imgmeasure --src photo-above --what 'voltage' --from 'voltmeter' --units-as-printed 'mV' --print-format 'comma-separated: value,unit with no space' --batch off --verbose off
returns 10,mV
